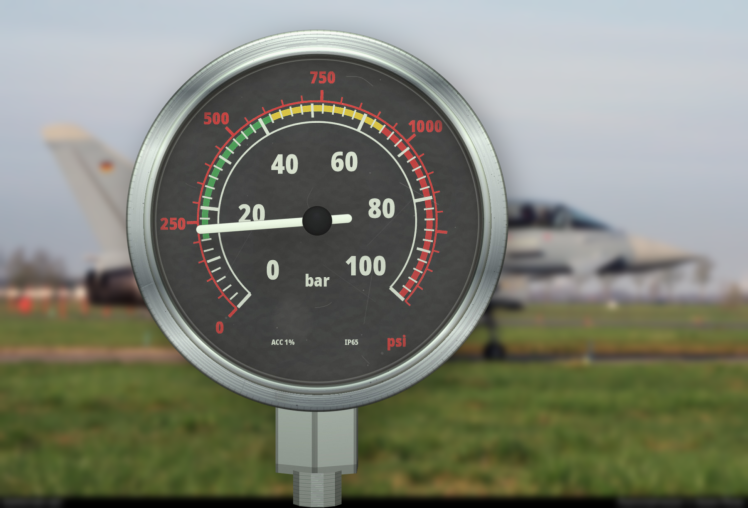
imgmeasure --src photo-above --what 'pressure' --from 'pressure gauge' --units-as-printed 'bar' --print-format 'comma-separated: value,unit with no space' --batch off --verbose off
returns 16,bar
